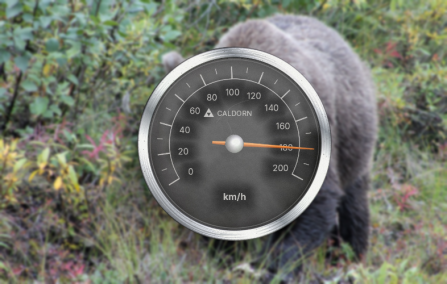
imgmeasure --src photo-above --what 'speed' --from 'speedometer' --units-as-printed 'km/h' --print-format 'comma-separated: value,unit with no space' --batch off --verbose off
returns 180,km/h
